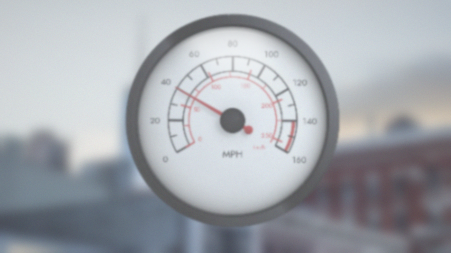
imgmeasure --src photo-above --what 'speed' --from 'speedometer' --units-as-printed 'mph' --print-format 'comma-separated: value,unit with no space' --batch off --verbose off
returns 40,mph
